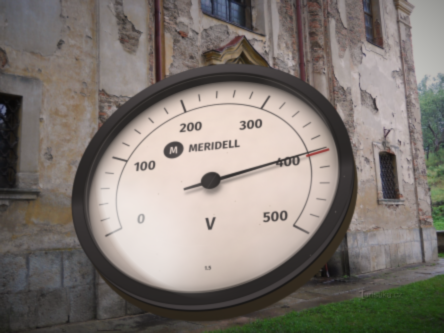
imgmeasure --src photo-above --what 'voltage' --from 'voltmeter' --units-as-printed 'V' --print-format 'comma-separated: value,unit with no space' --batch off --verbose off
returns 400,V
